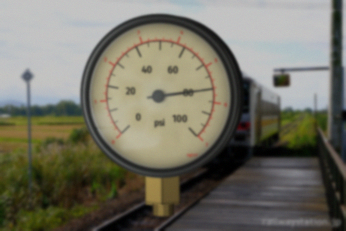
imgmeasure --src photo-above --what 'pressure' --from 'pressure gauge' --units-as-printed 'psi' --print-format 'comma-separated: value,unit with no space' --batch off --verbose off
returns 80,psi
